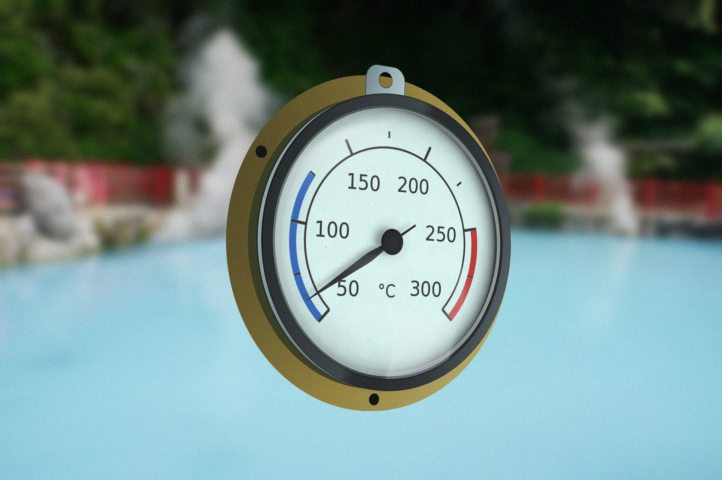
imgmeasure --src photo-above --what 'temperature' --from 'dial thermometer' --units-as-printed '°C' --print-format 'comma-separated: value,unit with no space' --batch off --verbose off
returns 62.5,°C
